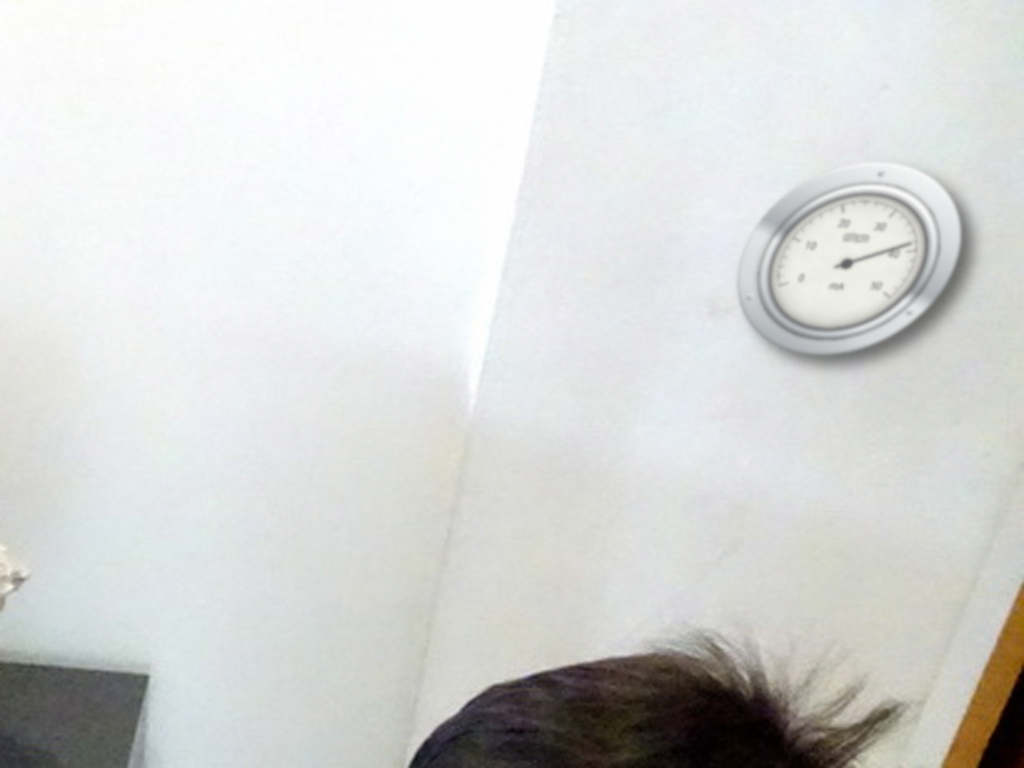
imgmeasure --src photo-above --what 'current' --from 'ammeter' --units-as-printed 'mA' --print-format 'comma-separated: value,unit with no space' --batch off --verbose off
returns 38,mA
